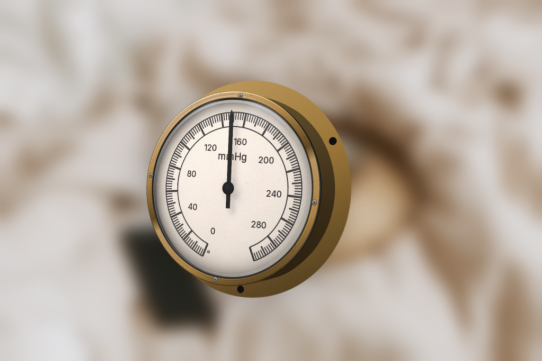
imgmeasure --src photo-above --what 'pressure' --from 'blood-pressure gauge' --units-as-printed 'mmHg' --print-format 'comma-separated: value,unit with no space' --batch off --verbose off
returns 150,mmHg
